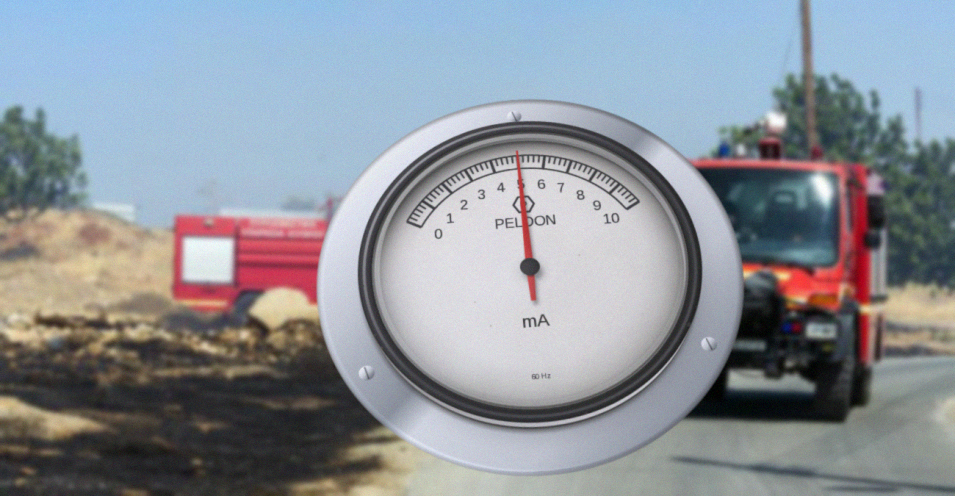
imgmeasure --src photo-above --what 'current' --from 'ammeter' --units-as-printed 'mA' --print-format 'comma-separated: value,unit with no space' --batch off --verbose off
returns 5,mA
